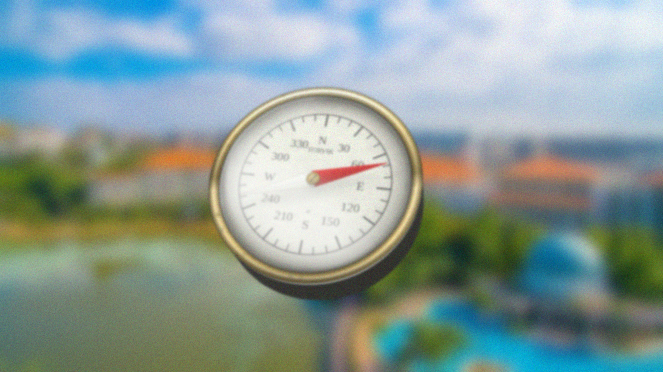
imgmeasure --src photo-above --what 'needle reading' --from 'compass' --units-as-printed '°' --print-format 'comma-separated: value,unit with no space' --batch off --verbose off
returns 70,°
